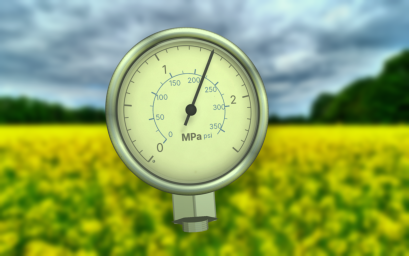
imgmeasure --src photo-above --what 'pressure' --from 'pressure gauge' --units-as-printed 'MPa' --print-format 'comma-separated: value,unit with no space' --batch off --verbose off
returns 1.5,MPa
